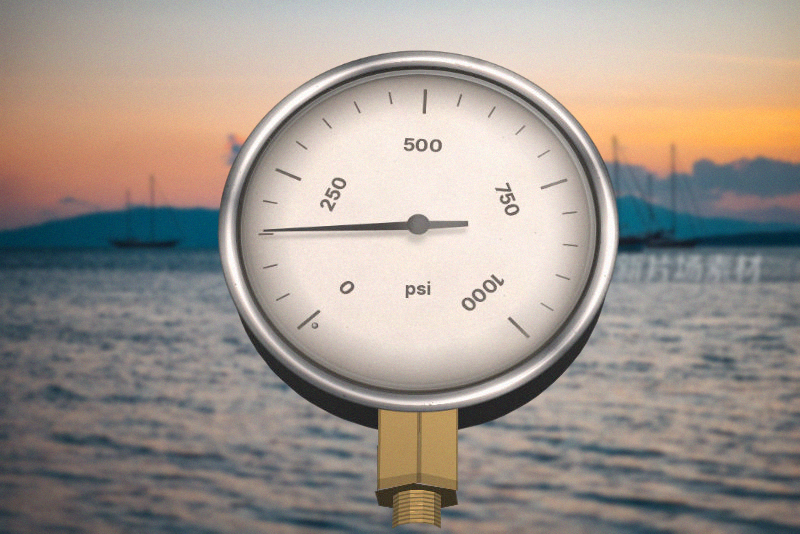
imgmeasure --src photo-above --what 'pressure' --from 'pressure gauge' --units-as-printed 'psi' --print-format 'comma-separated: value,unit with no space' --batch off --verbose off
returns 150,psi
